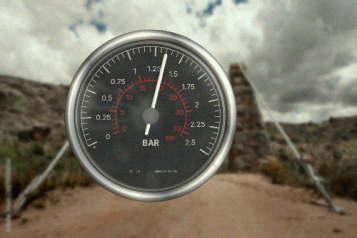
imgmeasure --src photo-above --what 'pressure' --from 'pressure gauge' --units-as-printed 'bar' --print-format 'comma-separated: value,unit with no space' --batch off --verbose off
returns 1.35,bar
